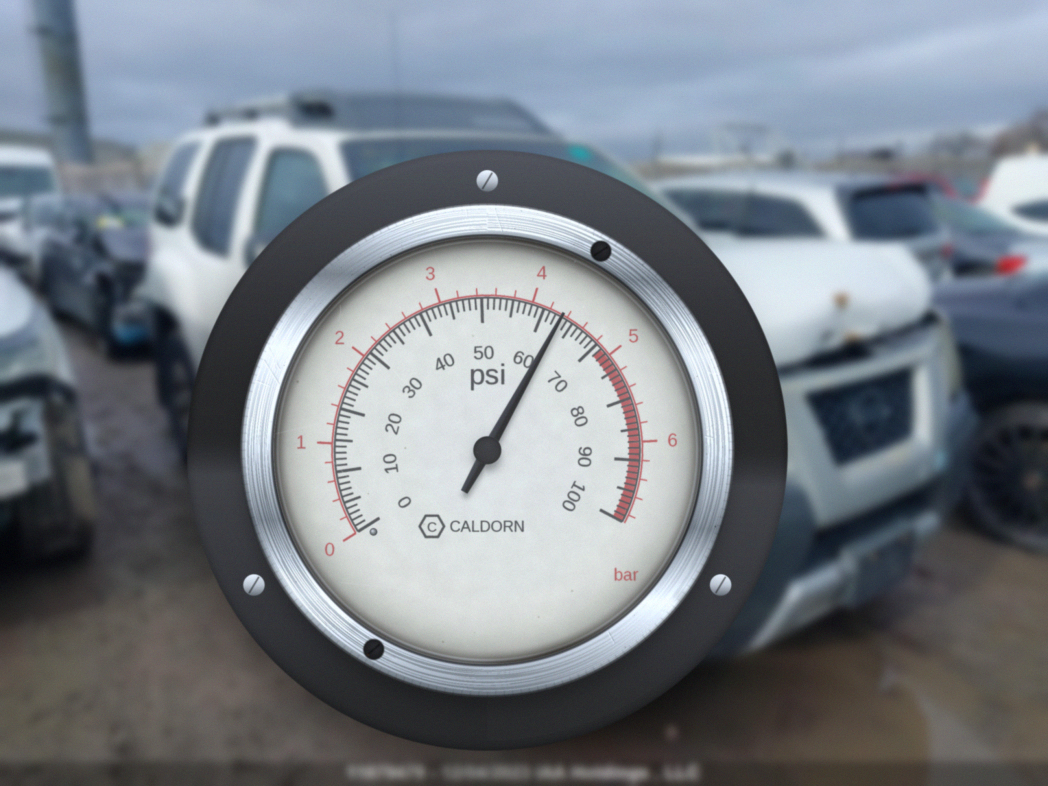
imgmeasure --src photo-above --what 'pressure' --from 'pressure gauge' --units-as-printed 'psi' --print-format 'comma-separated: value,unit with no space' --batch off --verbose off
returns 63,psi
